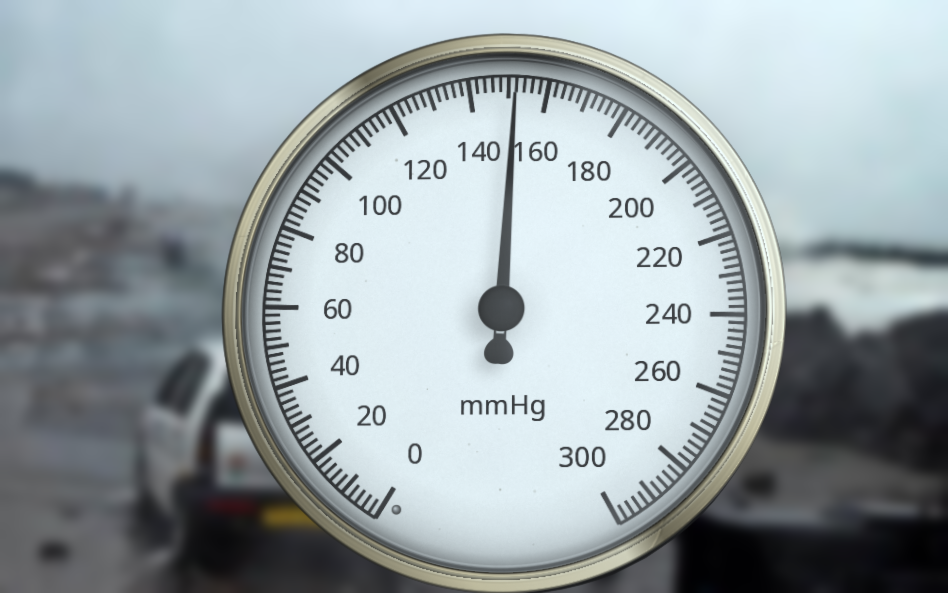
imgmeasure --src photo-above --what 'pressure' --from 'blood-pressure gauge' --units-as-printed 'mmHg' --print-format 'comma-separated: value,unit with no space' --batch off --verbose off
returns 152,mmHg
